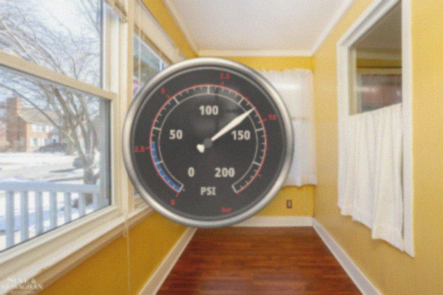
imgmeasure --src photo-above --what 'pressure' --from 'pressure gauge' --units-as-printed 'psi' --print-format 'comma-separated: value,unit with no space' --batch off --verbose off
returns 135,psi
